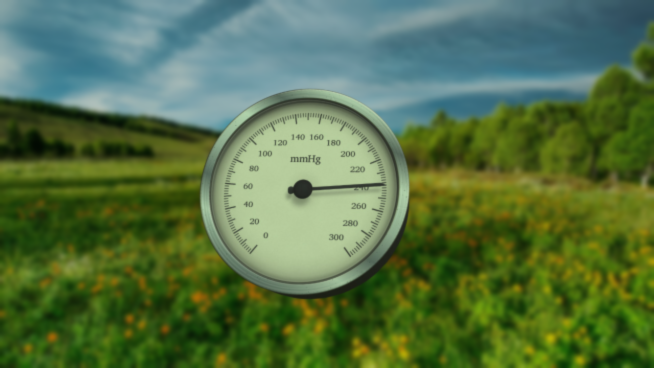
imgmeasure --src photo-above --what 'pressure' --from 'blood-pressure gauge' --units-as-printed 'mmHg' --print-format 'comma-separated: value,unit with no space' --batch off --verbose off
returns 240,mmHg
